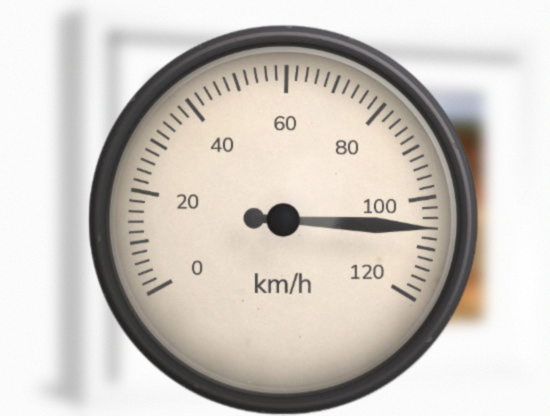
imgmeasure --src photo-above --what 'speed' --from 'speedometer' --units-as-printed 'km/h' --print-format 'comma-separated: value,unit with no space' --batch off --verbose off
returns 106,km/h
